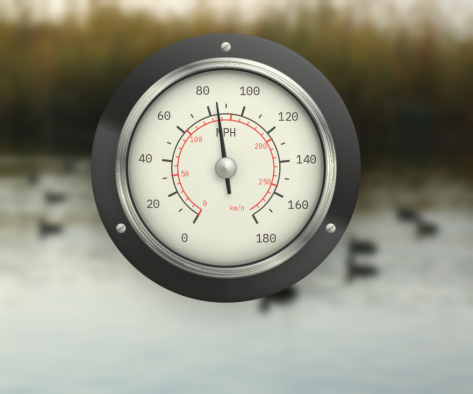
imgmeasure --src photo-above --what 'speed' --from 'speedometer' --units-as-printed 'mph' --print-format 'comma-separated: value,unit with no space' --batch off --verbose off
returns 85,mph
